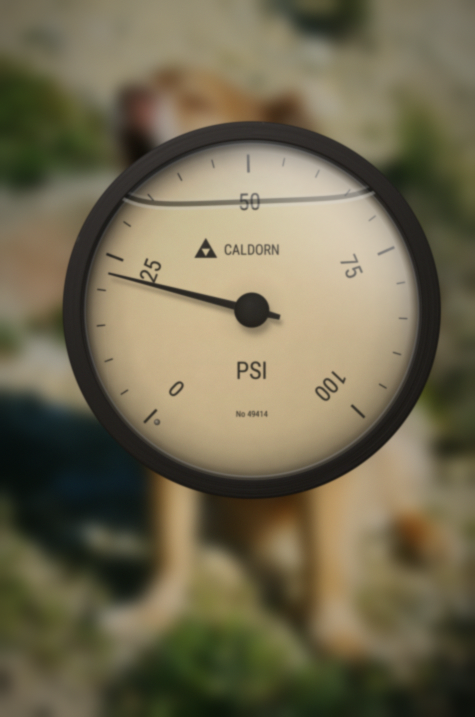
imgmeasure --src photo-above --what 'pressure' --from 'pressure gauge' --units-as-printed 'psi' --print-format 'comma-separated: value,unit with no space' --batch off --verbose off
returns 22.5,psi
